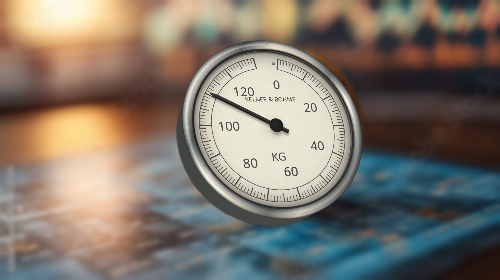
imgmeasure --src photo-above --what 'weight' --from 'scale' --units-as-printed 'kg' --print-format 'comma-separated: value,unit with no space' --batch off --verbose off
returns 110,kg
